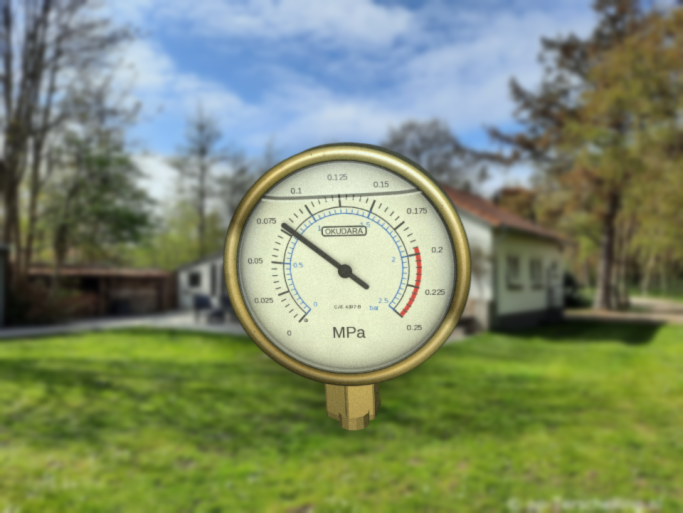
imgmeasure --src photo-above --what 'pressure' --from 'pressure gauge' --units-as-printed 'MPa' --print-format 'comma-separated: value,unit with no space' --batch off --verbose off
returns 0.08,MPa
